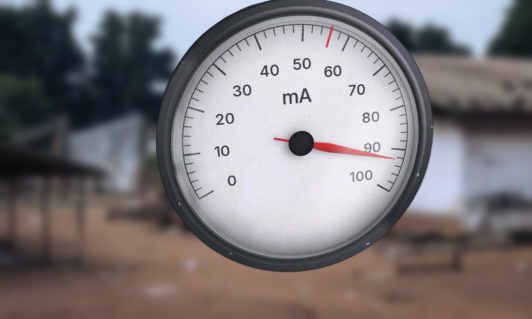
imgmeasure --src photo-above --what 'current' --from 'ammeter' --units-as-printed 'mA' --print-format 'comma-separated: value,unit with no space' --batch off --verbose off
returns 92,mA
